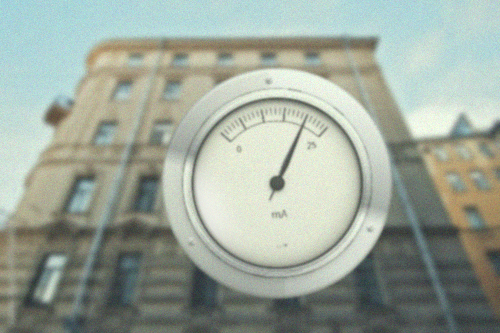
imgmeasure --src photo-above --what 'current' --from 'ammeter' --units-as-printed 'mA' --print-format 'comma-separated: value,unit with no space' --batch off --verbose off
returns 20,mA
